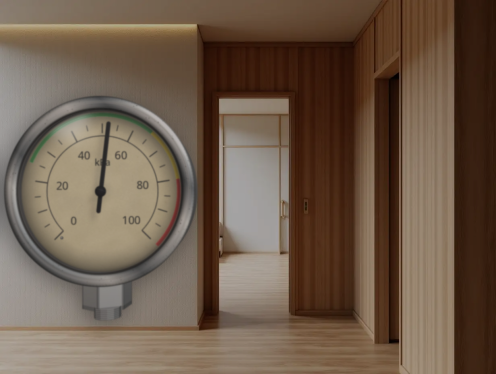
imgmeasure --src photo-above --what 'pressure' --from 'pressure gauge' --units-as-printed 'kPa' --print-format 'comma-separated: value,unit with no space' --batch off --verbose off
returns 52.5,kPa
